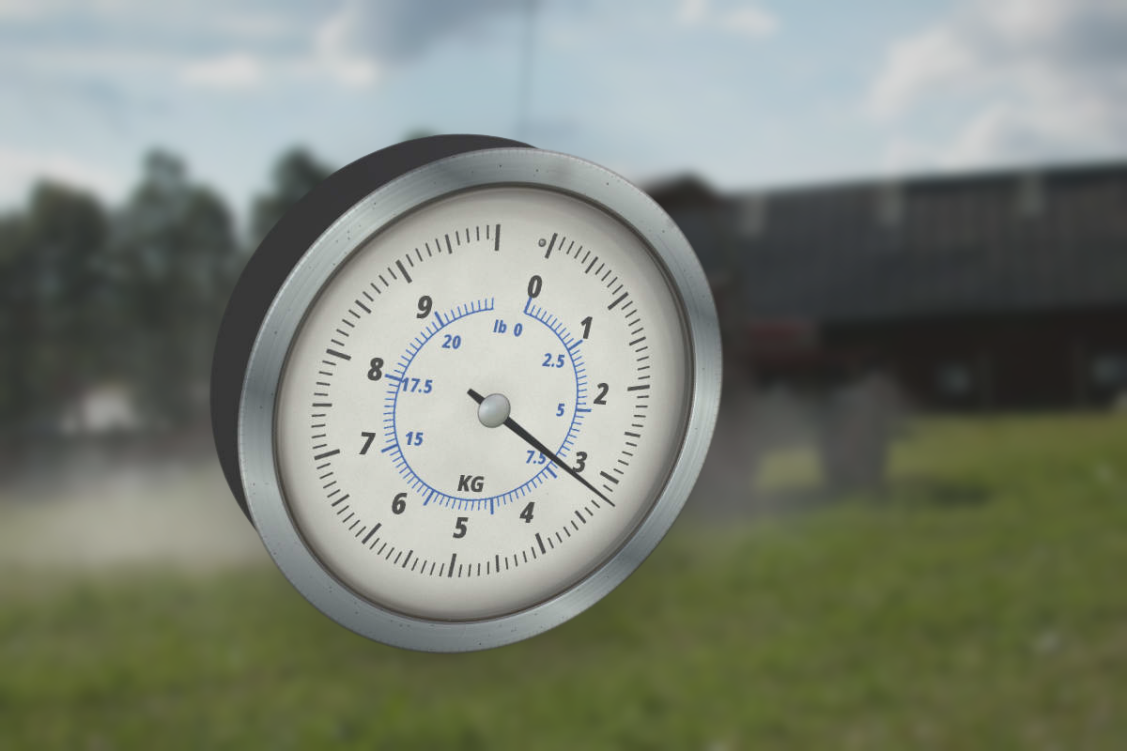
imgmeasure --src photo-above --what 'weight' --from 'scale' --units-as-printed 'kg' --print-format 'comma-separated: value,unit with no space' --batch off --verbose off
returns 3.2,kg
